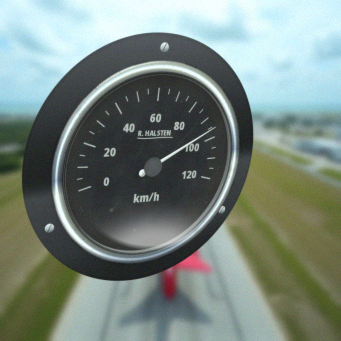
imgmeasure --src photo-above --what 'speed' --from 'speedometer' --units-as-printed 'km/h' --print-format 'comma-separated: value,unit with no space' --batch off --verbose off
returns 95,km/h
